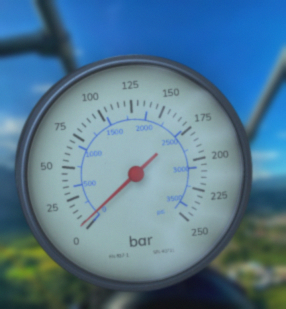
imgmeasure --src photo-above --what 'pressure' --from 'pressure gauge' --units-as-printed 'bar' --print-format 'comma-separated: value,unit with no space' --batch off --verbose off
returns 5,bar
